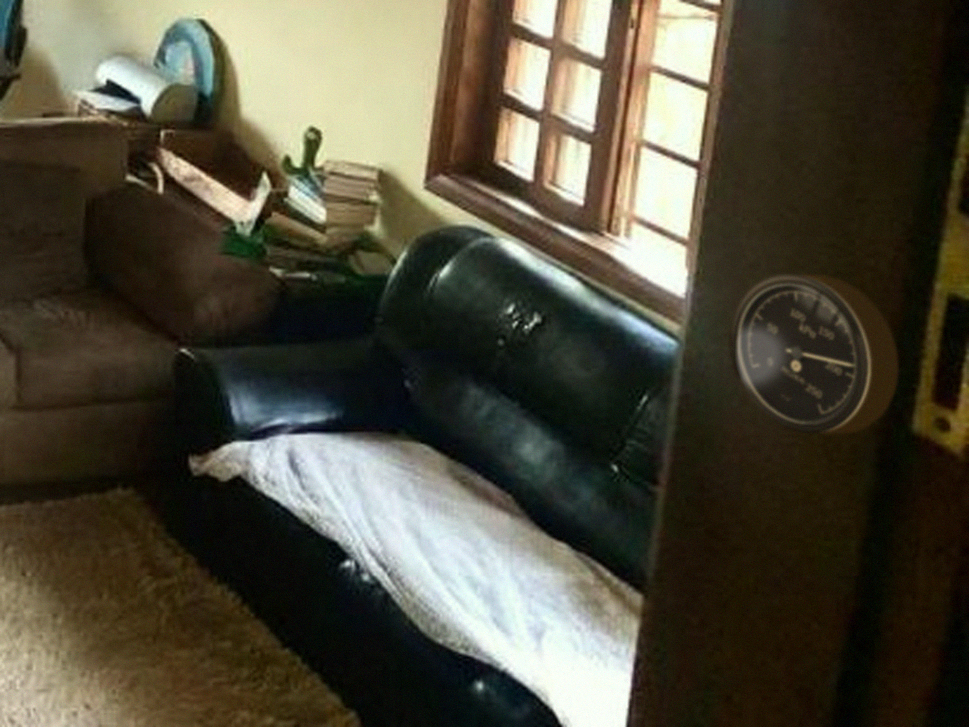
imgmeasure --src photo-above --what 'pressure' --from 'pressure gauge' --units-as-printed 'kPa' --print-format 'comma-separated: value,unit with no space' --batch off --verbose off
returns 190,kPa
